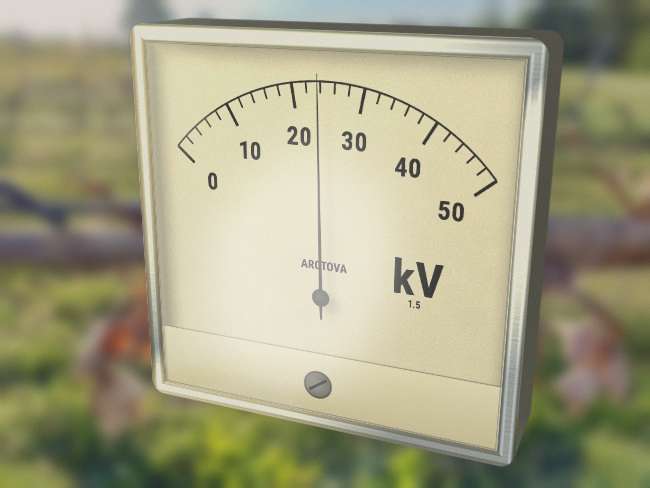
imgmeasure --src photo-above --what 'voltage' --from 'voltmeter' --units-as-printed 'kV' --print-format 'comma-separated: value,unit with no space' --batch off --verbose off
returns 24,kV
